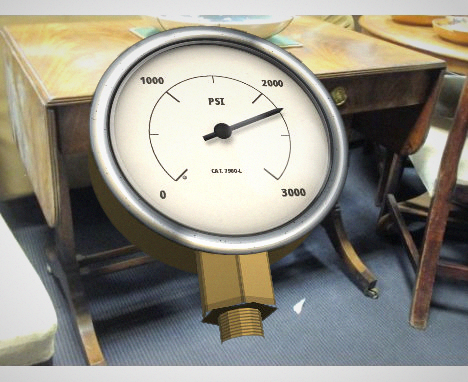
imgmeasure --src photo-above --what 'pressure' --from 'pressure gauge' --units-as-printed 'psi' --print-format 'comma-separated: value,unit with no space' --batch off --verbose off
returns 2250,psi
